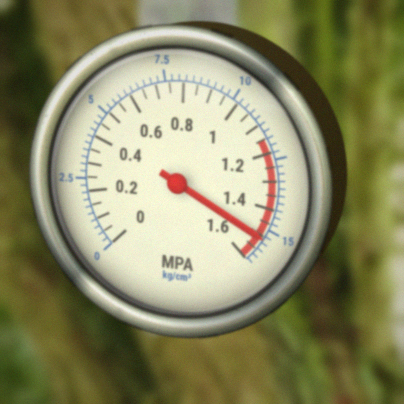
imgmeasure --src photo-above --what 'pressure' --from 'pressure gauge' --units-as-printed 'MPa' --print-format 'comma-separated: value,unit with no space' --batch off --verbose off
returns 1.5,MPa
